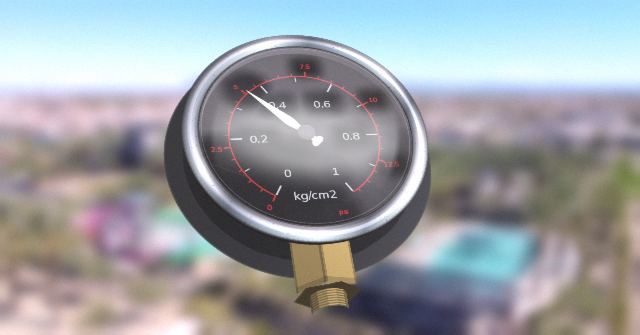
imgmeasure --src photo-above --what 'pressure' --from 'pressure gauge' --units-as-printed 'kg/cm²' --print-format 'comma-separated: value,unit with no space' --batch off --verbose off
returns 0.35,kg/cm²
